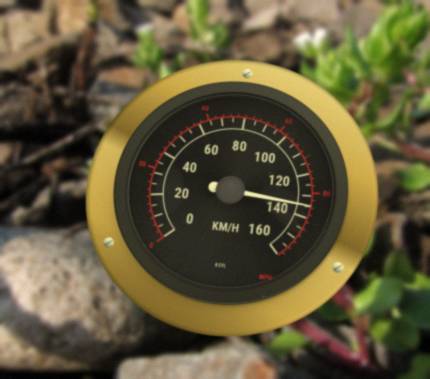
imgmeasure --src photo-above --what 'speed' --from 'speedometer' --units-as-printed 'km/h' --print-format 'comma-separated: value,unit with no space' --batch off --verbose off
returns 135,km/h
